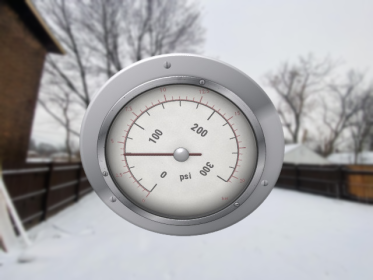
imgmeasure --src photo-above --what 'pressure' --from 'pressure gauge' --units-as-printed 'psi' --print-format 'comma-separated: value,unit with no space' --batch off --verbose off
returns 60,psi
